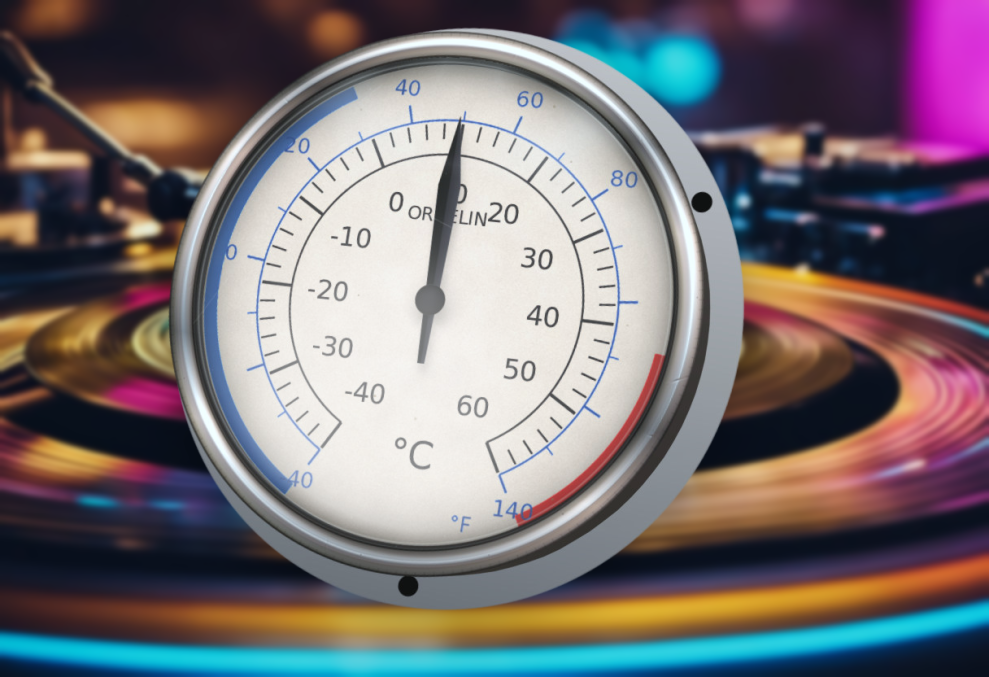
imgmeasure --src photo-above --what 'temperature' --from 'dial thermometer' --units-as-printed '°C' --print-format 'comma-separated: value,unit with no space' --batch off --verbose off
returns 10,°C
